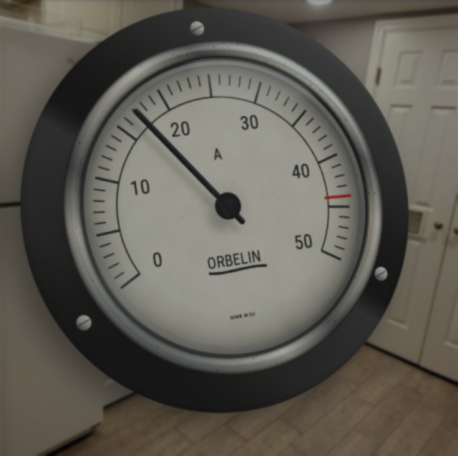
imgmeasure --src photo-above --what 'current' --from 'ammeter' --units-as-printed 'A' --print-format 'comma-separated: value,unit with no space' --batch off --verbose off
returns 17,A
